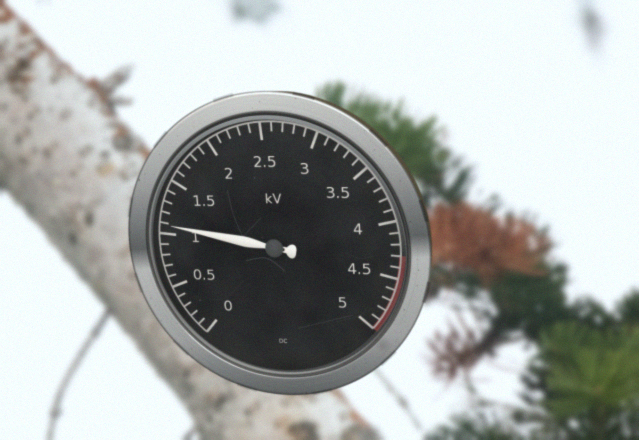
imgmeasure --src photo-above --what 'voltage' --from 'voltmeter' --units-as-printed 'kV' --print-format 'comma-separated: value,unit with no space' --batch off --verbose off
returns 1.1,kV
